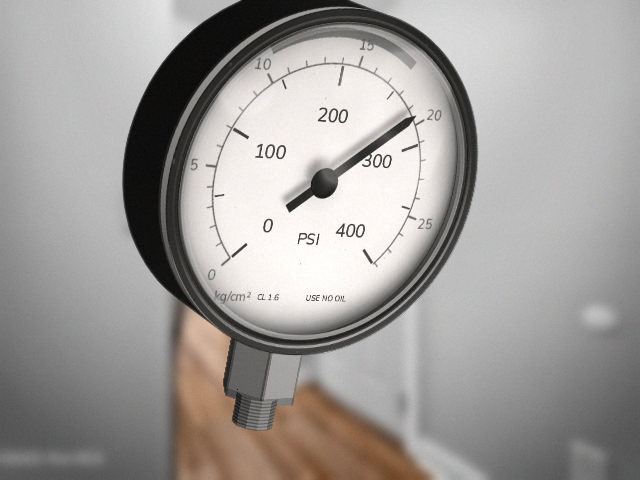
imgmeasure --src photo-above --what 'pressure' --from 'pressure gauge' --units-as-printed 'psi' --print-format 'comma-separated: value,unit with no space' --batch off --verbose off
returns 275,psi
